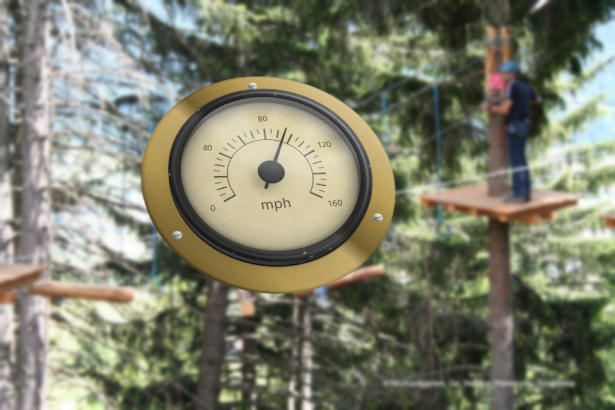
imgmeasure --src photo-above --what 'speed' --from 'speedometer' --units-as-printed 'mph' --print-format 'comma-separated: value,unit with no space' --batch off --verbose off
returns 95,mph
